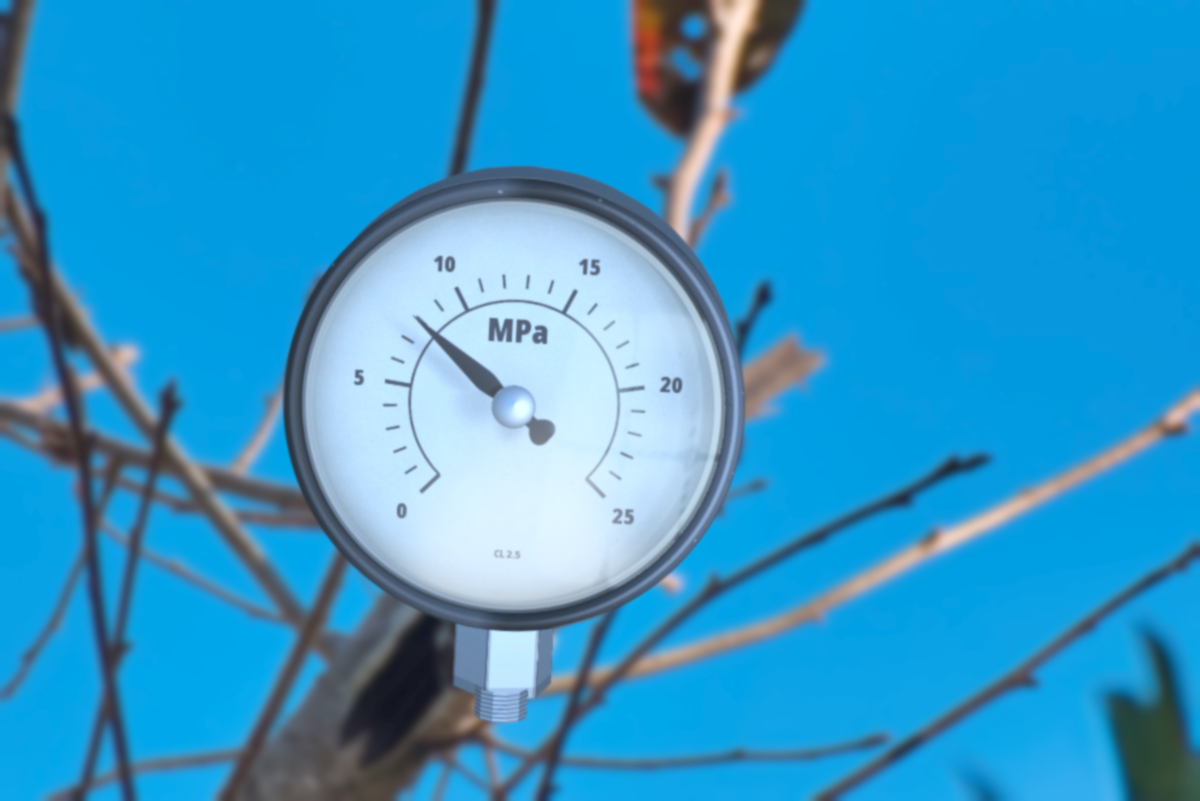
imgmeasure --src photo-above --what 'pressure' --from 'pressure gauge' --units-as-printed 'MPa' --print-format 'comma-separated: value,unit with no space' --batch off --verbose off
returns 8,MPa
